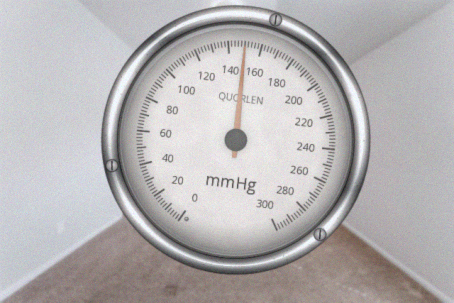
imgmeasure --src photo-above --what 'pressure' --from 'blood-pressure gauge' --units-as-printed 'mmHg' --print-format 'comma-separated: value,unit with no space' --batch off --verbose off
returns 150,mmHg
